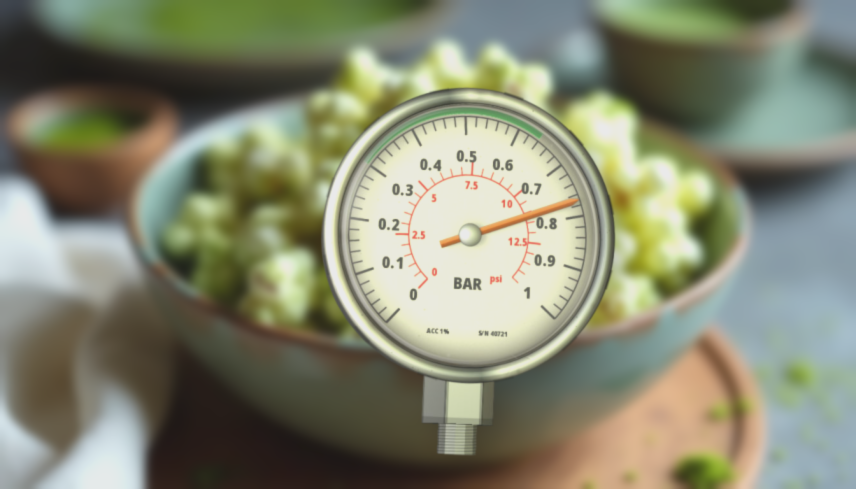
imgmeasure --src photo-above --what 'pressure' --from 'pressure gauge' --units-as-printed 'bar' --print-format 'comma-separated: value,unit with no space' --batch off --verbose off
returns 0.77,bar
